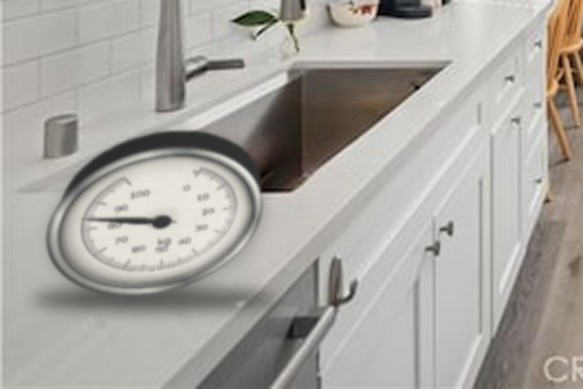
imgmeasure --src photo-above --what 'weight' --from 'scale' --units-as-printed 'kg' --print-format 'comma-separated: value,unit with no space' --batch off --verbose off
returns 85,kg
